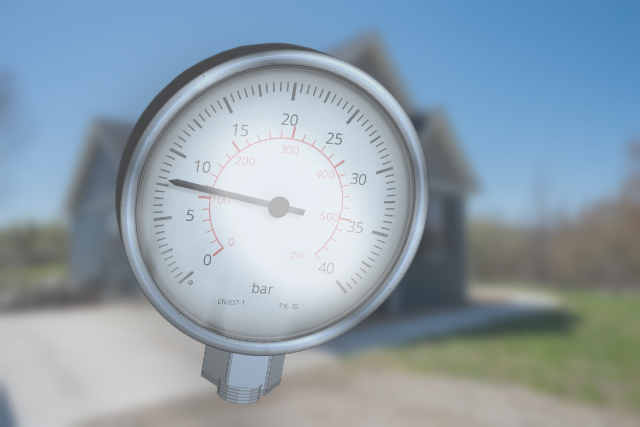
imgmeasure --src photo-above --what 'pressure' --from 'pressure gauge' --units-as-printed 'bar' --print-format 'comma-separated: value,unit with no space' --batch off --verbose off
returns 8,bar
